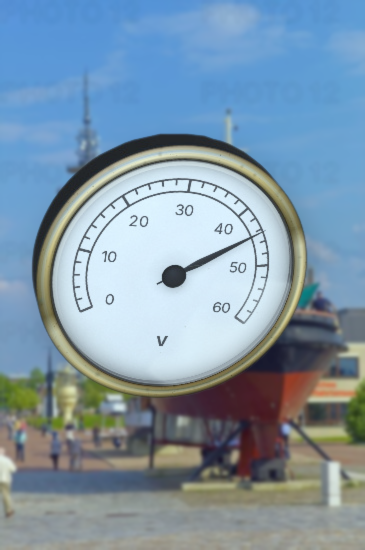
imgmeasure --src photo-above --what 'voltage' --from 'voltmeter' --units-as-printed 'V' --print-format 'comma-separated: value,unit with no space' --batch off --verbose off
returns 44,V
